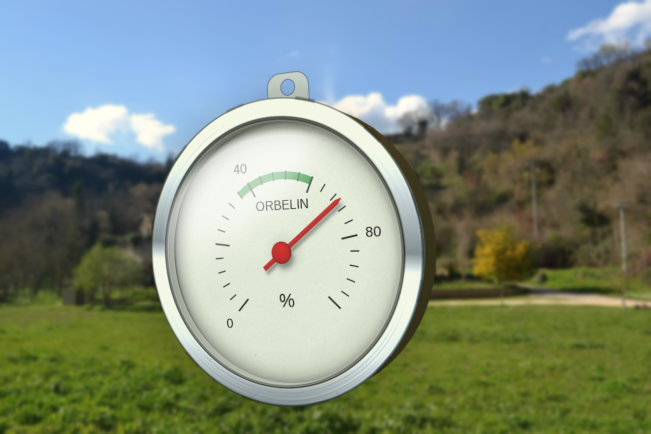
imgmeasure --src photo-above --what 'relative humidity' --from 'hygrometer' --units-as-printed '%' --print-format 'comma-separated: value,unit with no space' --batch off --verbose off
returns 70,%
